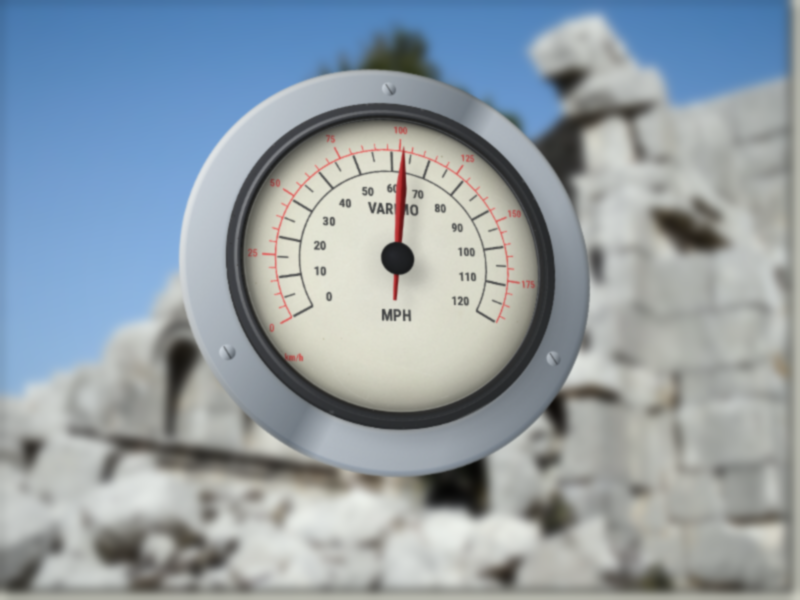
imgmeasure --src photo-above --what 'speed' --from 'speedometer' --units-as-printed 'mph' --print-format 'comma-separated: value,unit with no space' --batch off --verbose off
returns 62.5,mph
